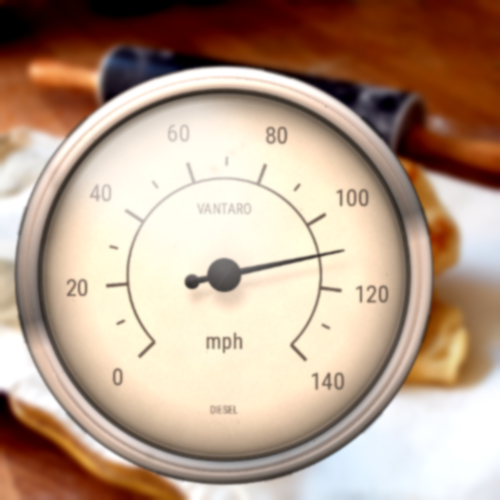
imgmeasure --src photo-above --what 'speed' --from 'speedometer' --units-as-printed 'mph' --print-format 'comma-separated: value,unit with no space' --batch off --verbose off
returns 110,mph
